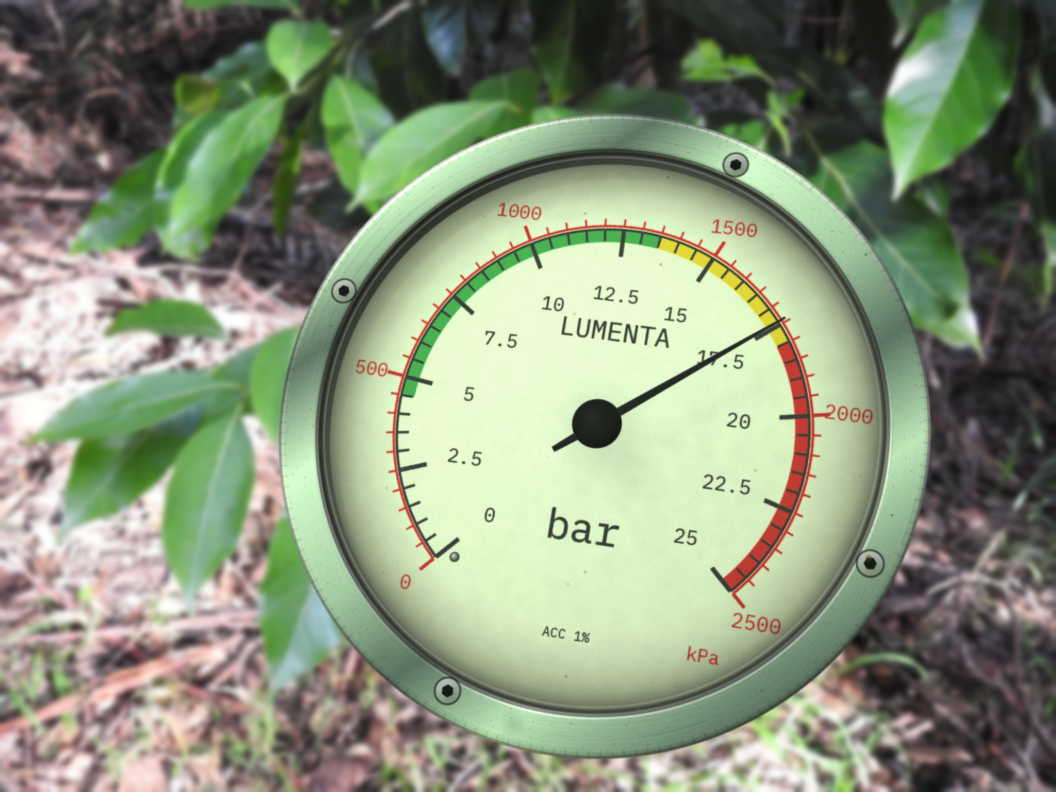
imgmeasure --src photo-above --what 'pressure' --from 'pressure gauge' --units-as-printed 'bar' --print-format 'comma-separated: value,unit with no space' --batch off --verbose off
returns 17.5,bar
